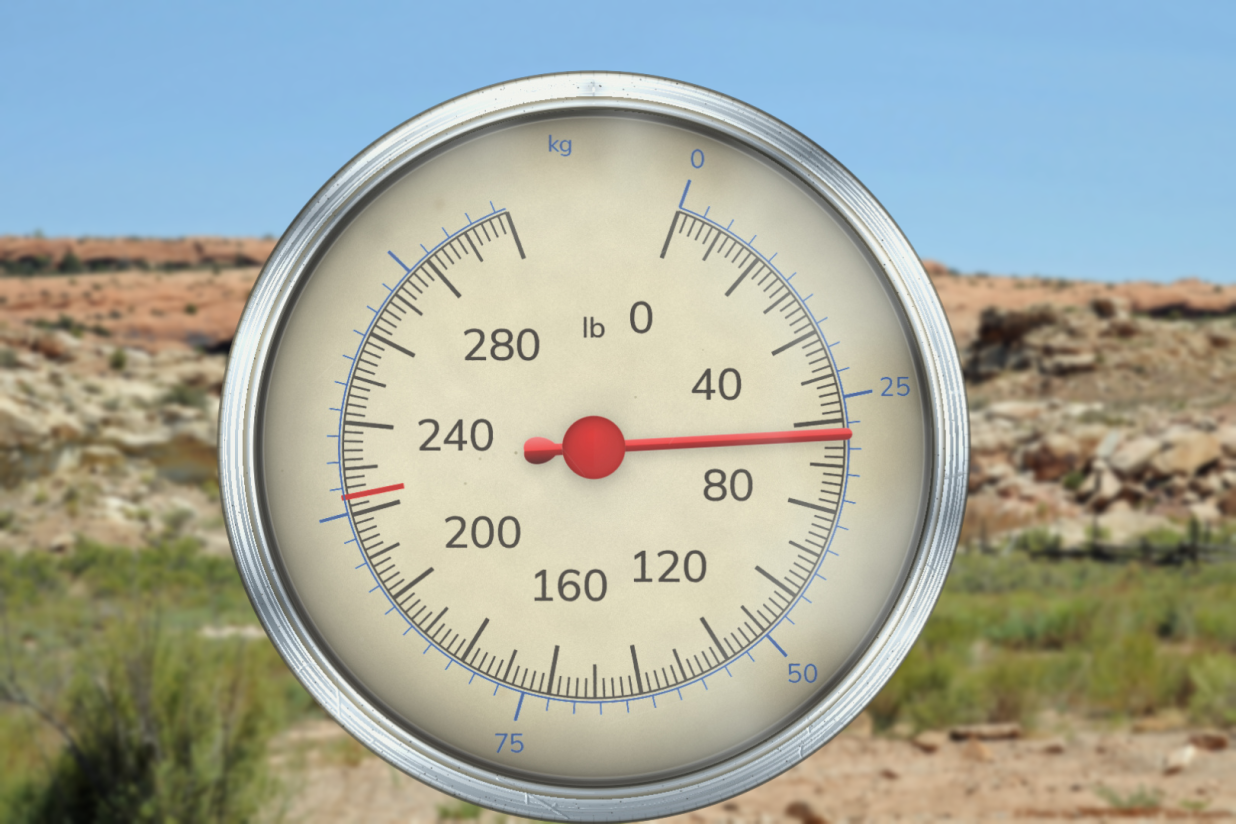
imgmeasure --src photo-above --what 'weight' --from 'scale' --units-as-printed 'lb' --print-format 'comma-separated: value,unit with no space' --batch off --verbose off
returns 63,lb
